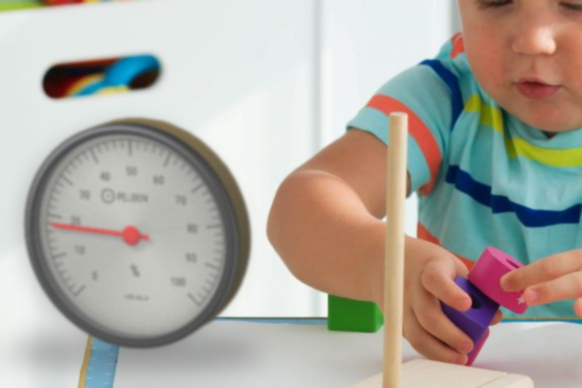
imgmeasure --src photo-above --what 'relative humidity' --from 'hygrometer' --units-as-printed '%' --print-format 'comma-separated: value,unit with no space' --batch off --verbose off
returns 18,%
